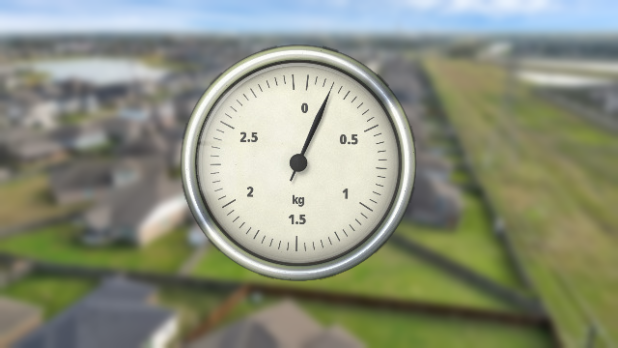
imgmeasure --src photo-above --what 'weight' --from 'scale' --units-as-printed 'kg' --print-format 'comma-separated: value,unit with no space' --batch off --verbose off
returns 0.15,kg
